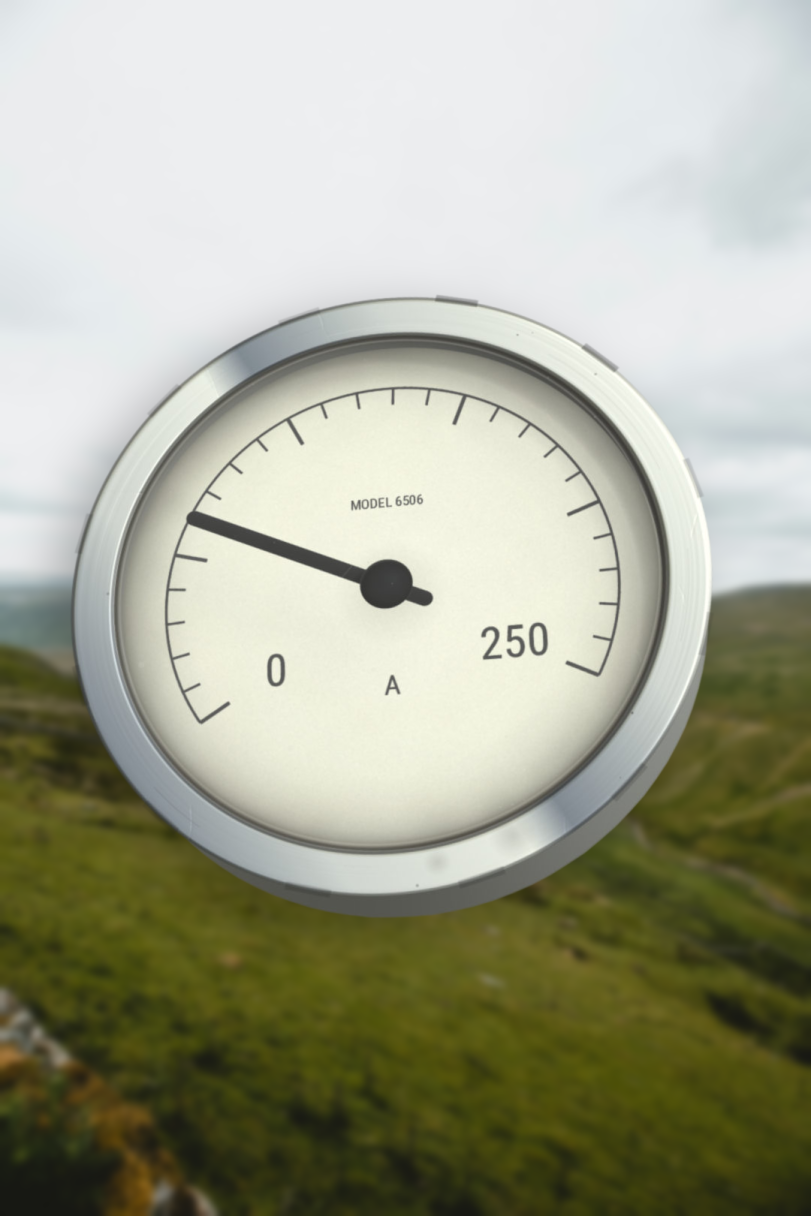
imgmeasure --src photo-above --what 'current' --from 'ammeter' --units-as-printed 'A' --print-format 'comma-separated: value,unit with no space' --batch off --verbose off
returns 60,A
